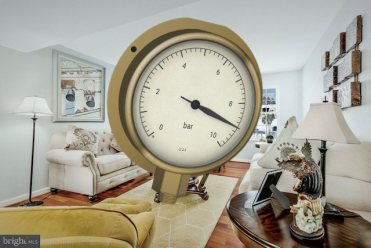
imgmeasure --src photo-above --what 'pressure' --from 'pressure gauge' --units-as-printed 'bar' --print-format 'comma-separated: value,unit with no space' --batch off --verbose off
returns 9,bar
